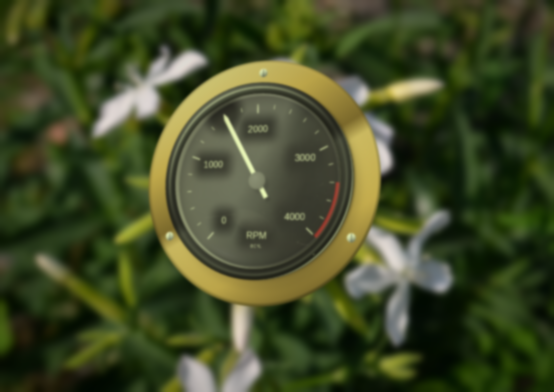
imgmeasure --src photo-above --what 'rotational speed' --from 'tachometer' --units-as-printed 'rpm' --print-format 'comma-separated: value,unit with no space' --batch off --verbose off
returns 1600,rpm
